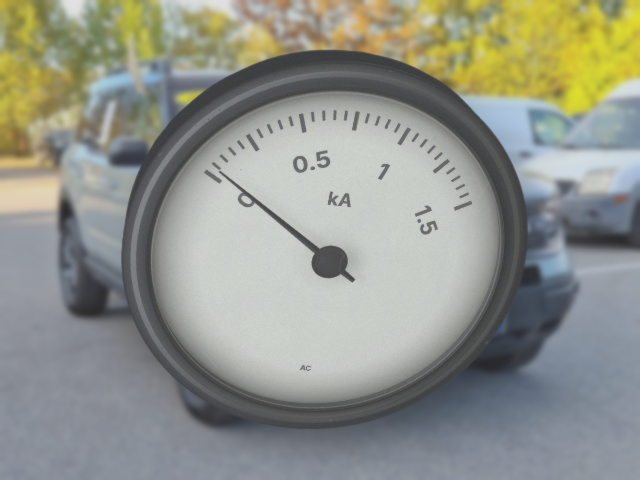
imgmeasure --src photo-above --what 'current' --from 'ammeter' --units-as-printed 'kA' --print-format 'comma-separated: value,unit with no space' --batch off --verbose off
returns 0.05,kA
